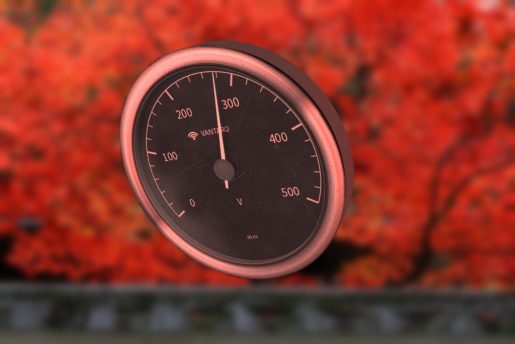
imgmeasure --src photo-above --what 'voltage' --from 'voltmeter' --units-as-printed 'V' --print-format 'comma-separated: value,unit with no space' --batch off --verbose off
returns 280,V
